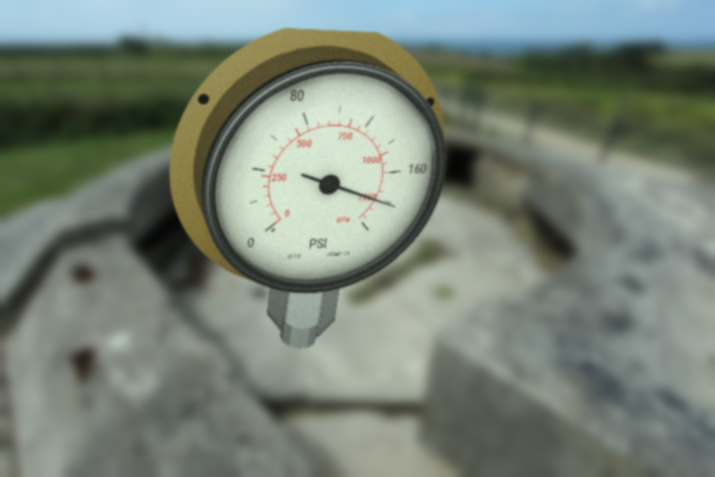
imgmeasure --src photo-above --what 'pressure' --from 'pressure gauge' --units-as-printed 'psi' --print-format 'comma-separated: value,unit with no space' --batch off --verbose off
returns 180,psi
